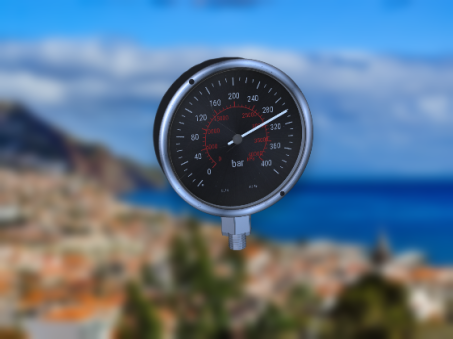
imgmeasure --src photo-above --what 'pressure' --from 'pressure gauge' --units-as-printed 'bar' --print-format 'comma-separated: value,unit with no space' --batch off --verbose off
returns 300,bar
